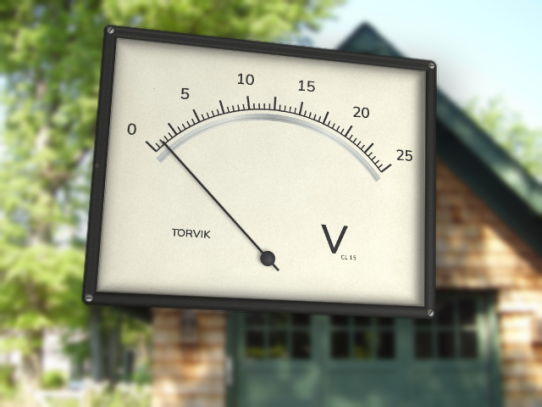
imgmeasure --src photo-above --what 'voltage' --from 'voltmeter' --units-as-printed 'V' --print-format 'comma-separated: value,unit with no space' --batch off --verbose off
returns 1,V
